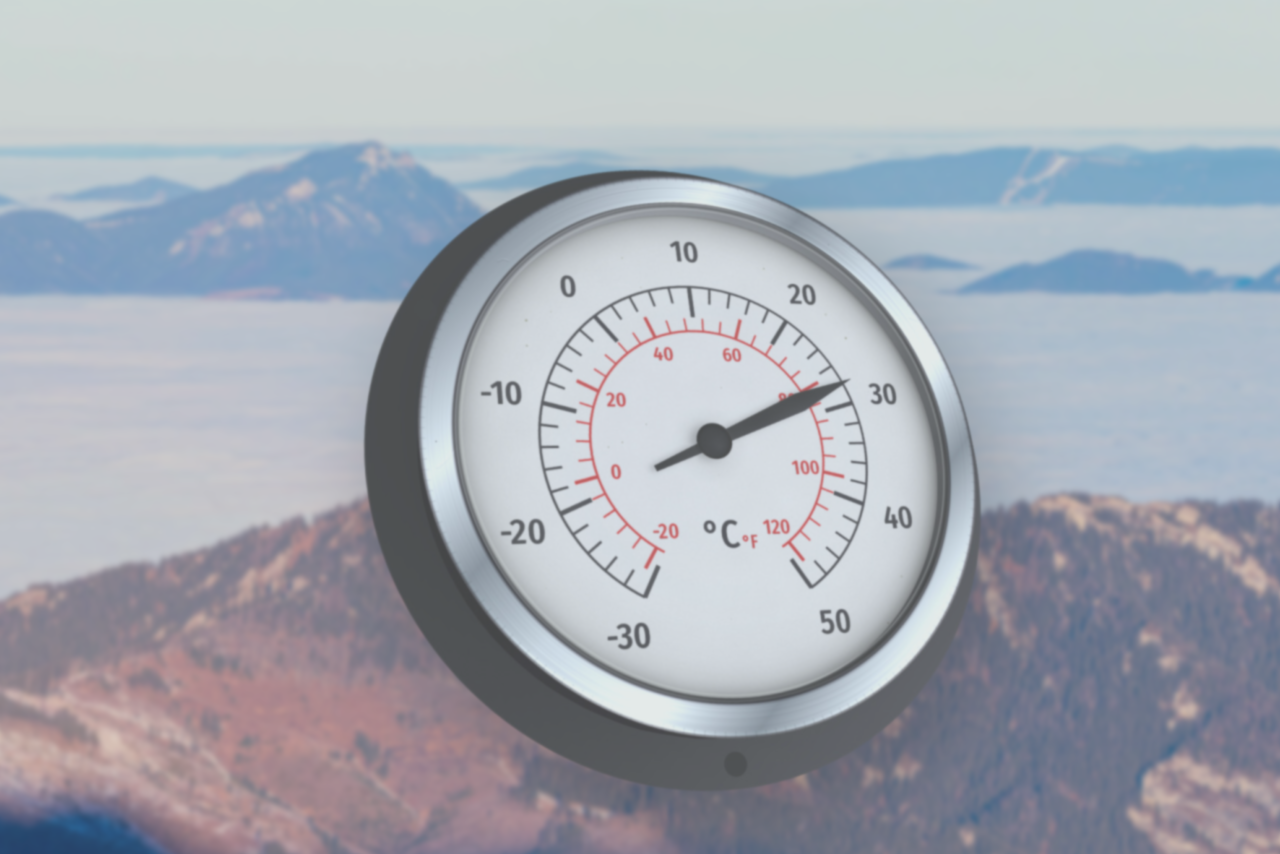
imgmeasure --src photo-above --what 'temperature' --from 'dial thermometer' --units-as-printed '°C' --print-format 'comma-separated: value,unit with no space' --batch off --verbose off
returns 28,°C
